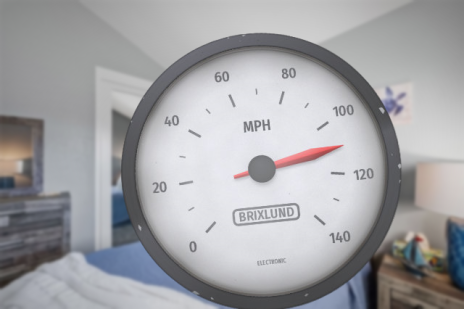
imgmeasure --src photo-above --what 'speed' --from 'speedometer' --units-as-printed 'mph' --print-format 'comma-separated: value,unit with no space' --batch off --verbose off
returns 110,mph
